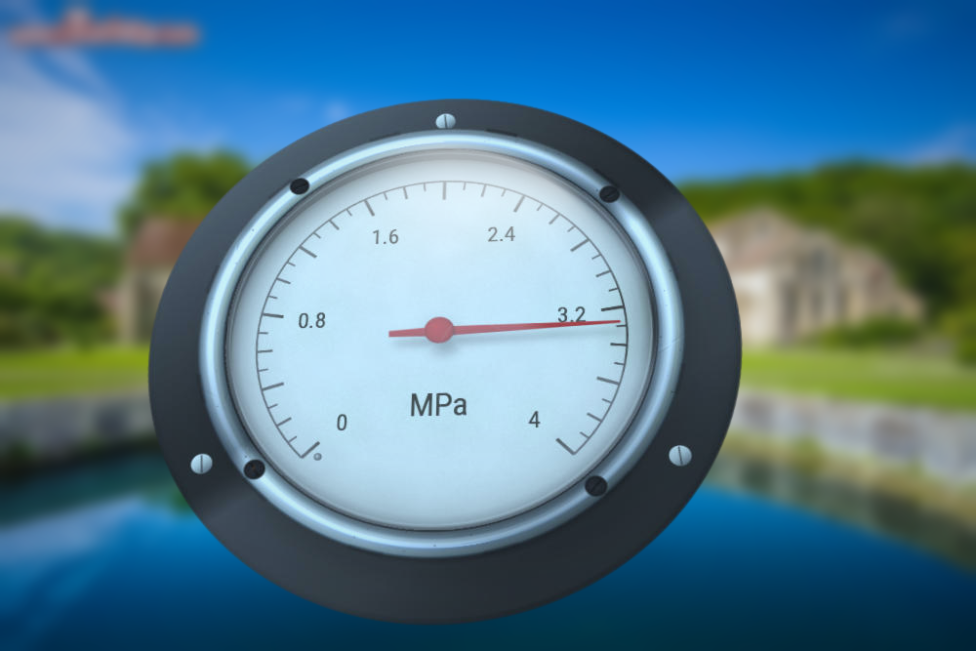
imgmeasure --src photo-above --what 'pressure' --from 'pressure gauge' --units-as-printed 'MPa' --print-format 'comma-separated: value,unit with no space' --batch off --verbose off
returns 3.3,MPa
